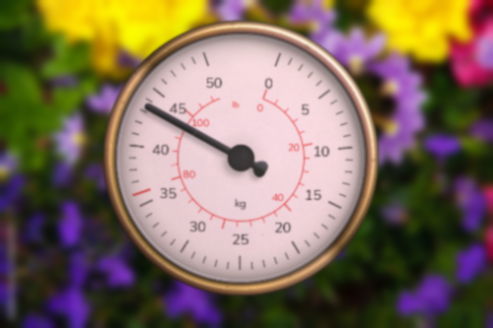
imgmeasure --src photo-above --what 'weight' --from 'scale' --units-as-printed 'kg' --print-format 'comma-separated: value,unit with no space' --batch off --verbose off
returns 43.5,kg
